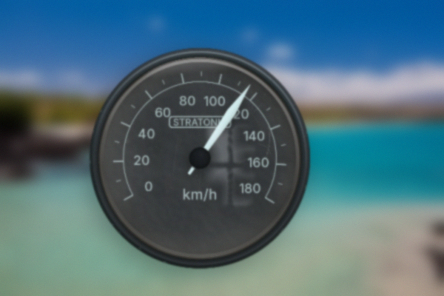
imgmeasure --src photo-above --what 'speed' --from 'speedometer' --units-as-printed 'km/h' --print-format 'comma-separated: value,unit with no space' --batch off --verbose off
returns 115,km/h
